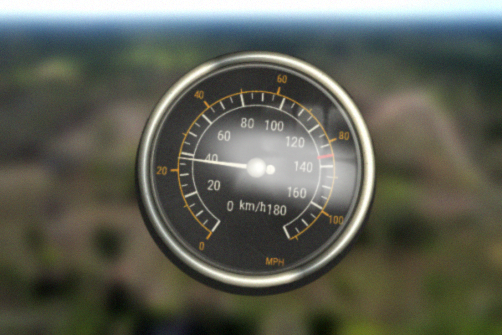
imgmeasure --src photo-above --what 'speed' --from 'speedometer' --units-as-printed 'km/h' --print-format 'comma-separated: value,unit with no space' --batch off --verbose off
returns 37.5,km/h
